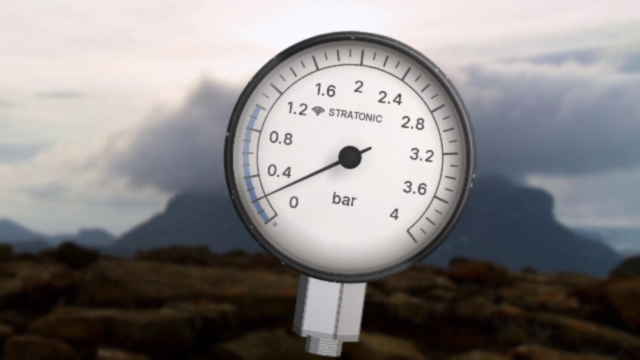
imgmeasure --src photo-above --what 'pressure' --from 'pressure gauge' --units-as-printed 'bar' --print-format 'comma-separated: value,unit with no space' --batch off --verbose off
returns 0.2,bar
